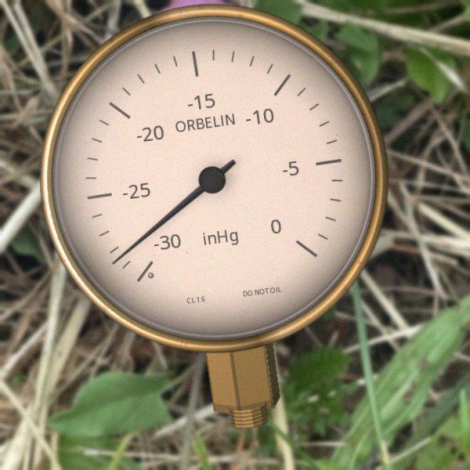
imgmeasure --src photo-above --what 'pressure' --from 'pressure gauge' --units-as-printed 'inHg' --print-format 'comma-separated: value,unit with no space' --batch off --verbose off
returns -28.5,inHg
